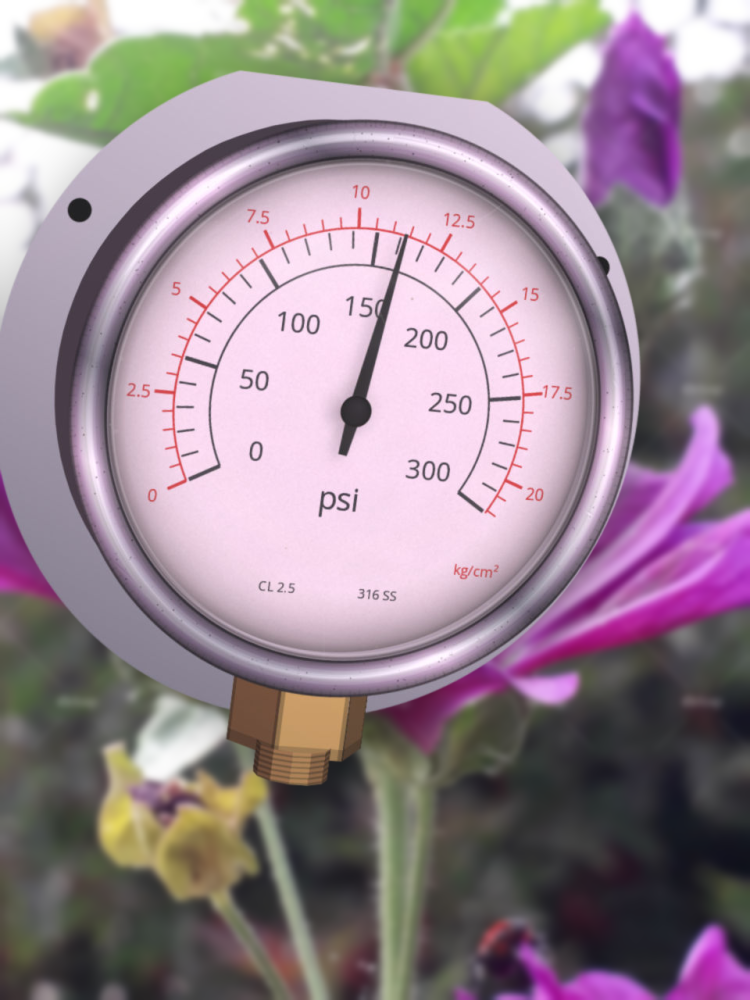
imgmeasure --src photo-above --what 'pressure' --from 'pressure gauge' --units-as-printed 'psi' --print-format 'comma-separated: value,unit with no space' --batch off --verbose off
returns 160,psi
